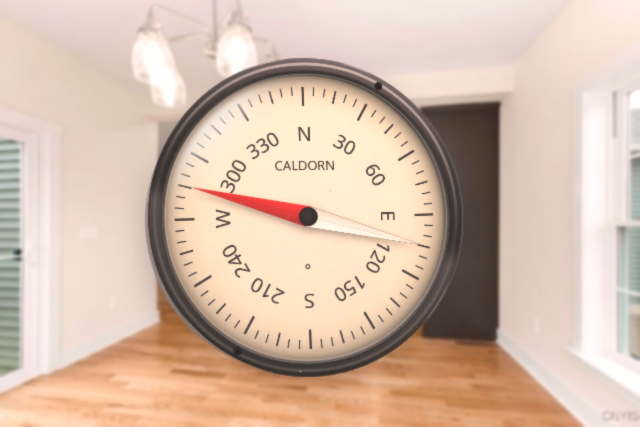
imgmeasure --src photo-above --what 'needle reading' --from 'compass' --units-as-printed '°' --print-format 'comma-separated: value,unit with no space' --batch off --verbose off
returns 285,°
